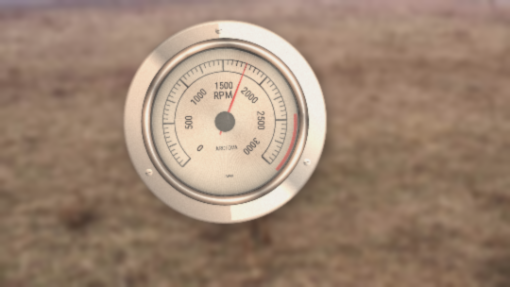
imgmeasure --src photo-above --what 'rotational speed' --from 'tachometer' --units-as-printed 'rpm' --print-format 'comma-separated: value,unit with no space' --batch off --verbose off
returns 1750,rpm
